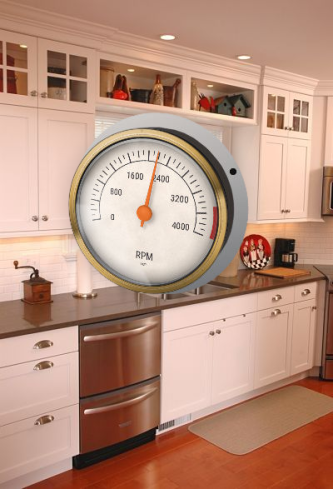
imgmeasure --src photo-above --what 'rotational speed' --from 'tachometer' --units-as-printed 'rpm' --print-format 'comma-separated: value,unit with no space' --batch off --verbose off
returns 2200,rpm
